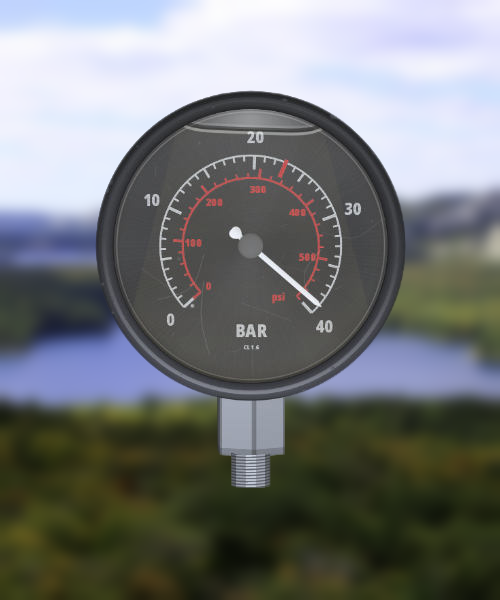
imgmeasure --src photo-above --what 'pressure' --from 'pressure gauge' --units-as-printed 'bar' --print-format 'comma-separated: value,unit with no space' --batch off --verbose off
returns 39,bar
